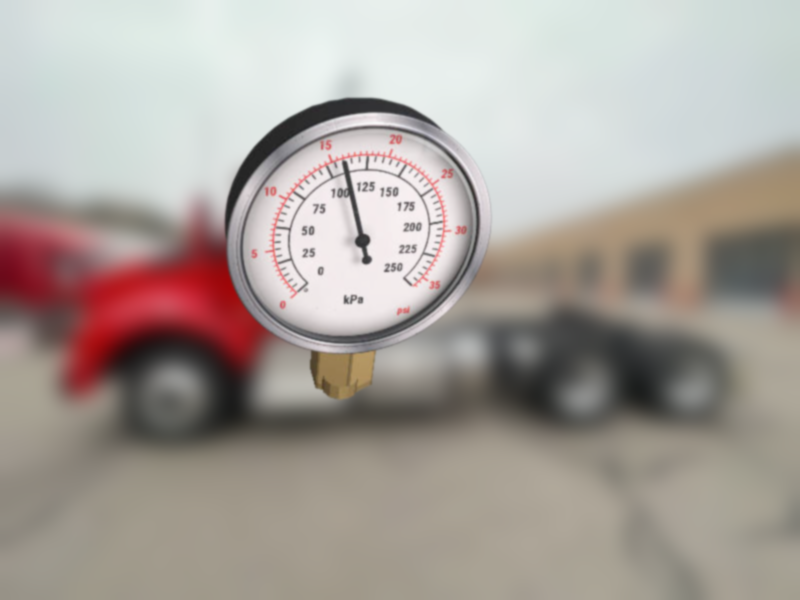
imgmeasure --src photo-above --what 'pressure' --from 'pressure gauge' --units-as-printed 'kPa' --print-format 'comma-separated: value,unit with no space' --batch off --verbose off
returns 110,kPa
